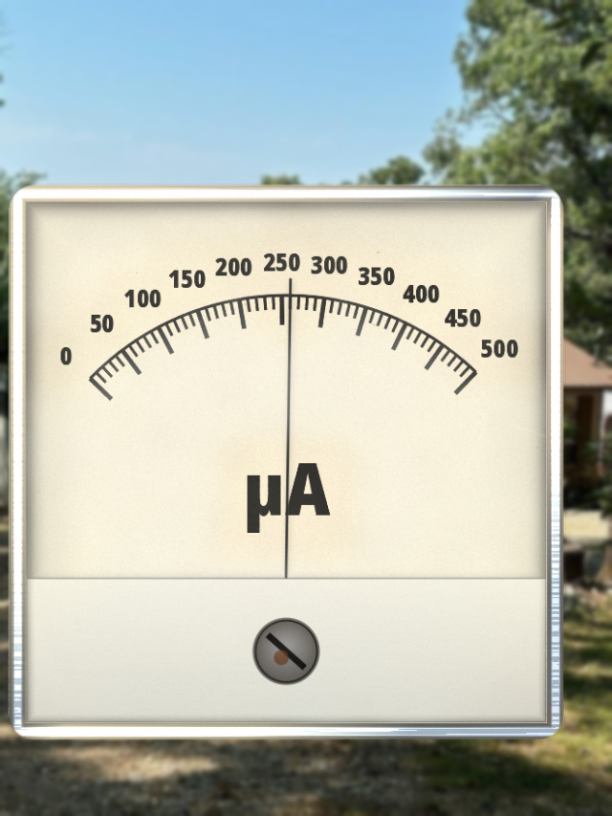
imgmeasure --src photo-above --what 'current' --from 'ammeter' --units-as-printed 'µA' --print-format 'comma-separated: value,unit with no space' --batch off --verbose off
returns 260,µA
